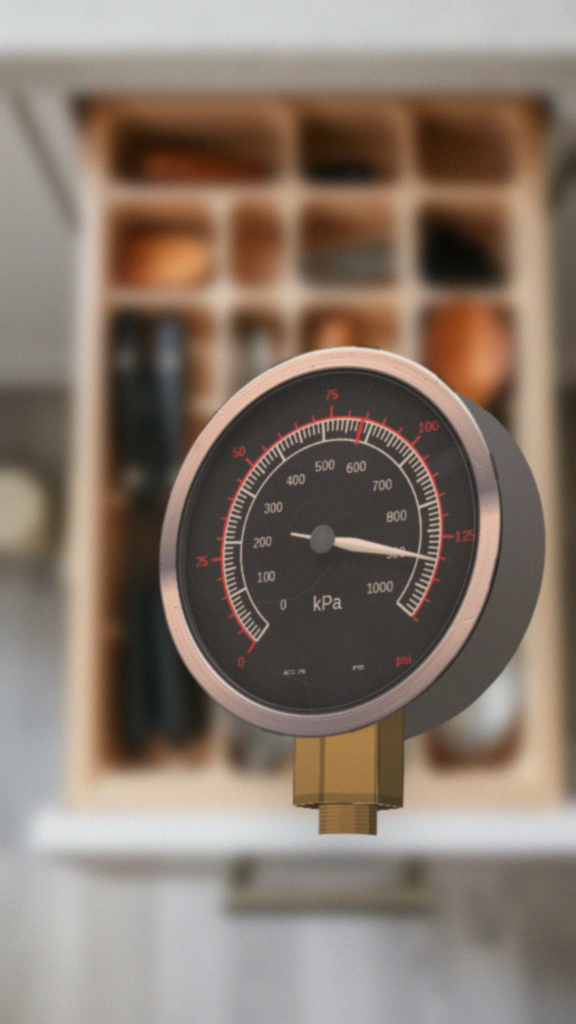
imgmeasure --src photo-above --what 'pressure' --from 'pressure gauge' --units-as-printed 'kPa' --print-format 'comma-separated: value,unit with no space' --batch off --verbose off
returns 900,kPa
